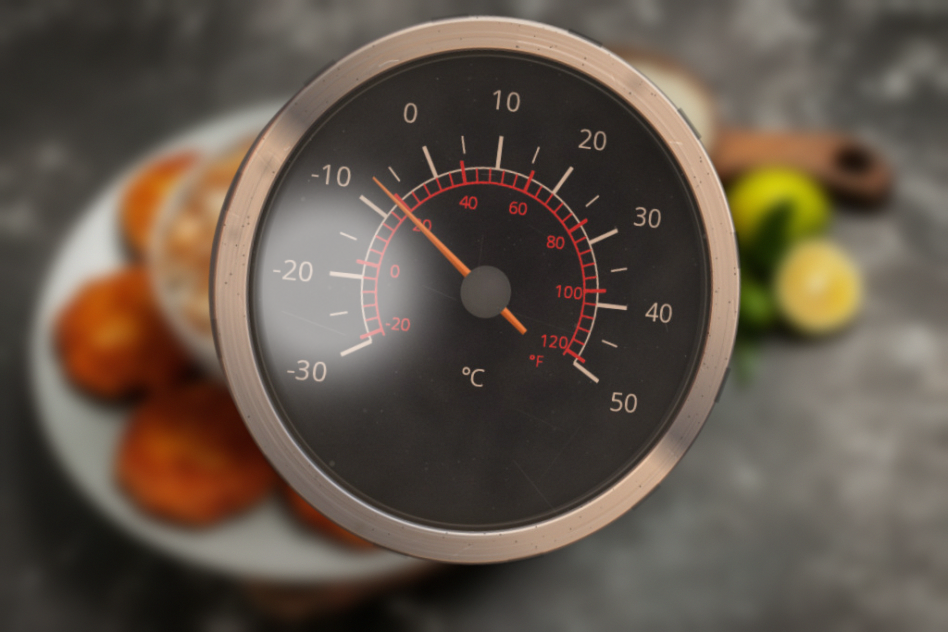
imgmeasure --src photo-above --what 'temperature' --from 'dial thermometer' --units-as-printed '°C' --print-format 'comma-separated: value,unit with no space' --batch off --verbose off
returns -7.5,°C
